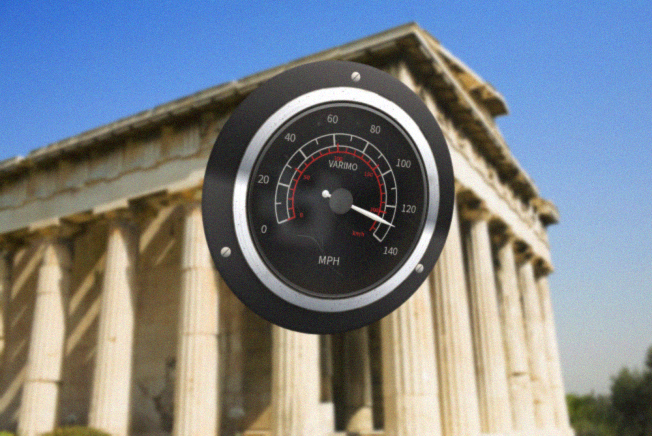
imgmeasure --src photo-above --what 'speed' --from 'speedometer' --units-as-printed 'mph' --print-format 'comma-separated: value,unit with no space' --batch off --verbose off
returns 130,mph
